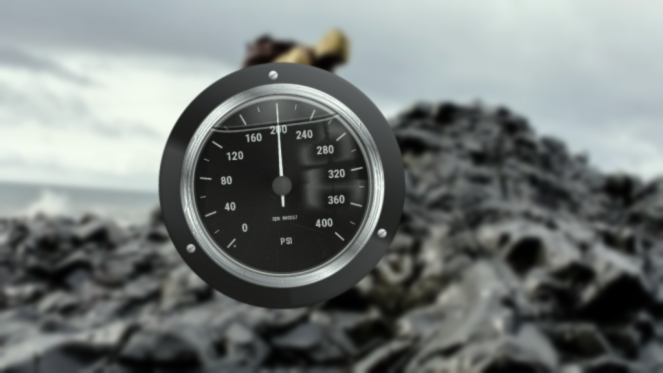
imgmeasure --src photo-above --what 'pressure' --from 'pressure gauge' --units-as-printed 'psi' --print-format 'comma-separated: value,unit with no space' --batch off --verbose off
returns 200,psi
